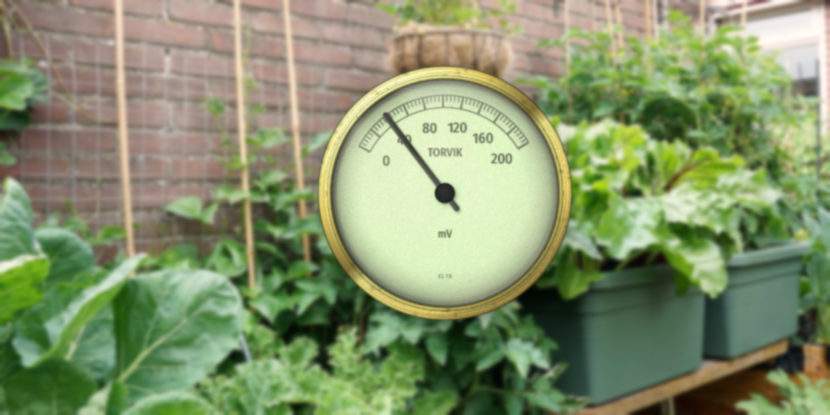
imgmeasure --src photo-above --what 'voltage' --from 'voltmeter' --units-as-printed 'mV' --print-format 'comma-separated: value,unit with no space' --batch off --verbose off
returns 40,mV
